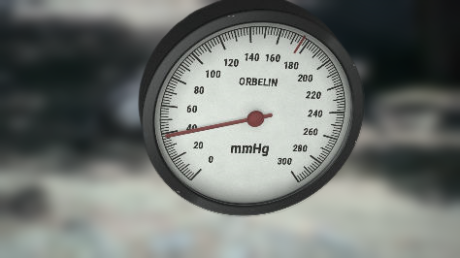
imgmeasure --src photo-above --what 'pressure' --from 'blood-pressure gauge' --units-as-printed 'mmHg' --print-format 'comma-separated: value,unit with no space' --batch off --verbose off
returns 40,mmHg
